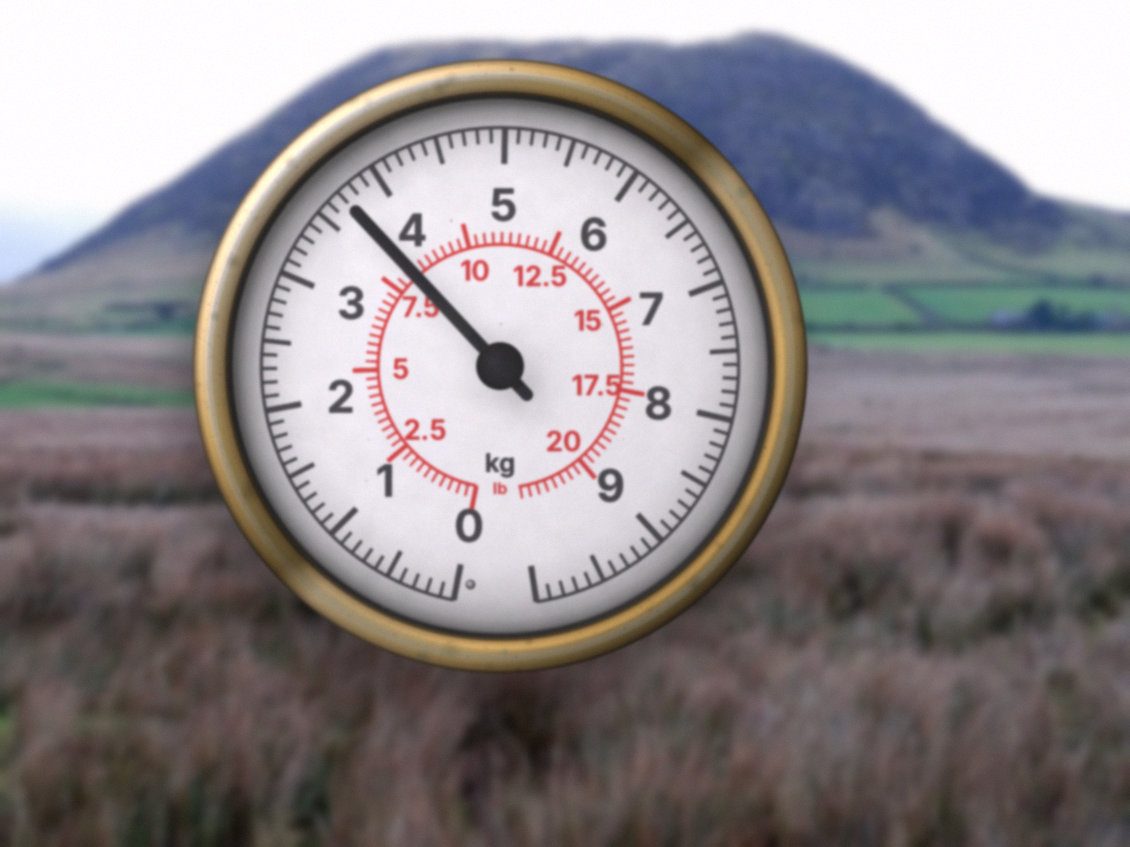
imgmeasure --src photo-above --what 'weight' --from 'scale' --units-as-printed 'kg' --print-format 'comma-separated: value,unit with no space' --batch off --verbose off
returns 3.7,kg
